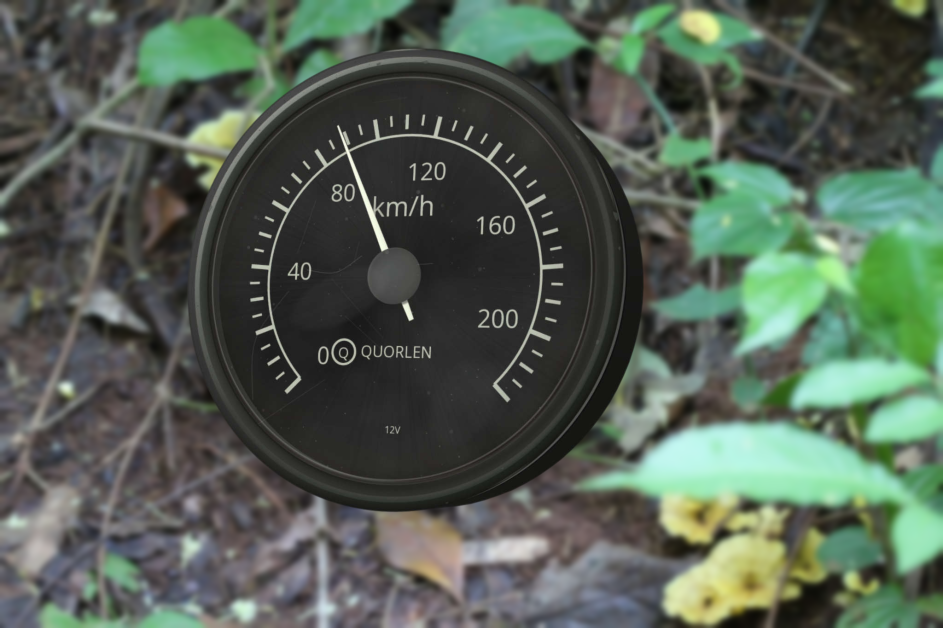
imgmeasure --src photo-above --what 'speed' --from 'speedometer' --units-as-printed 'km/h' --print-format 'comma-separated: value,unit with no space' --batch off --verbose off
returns 90,km/h
